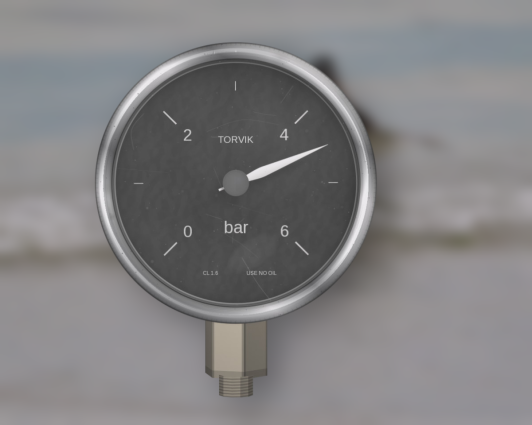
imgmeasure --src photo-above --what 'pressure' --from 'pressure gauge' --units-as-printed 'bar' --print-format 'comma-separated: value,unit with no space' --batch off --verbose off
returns 4.5,bar
